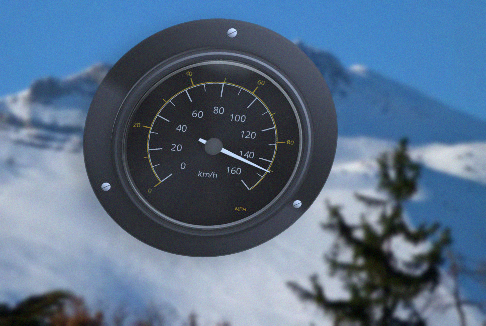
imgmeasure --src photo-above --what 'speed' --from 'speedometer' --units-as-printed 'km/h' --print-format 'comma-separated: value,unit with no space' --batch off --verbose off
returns 145,km/h
